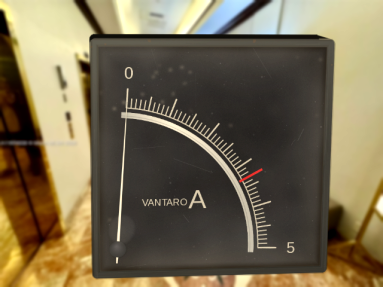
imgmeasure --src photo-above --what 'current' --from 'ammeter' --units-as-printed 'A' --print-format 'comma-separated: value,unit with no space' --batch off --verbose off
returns 0,A
